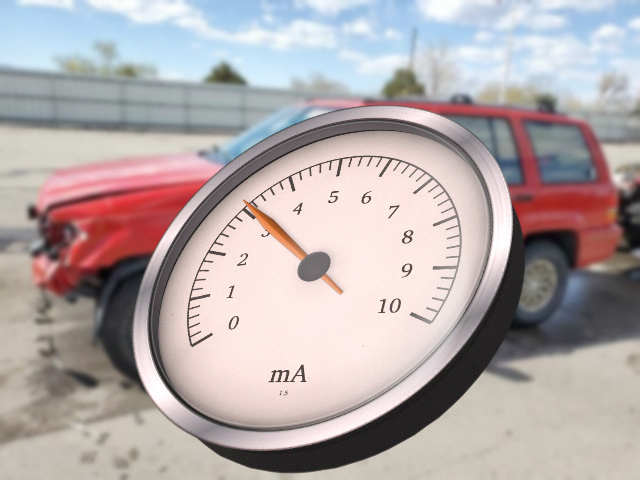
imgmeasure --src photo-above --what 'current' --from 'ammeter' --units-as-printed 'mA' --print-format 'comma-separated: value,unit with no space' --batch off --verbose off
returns 3.1,mA
